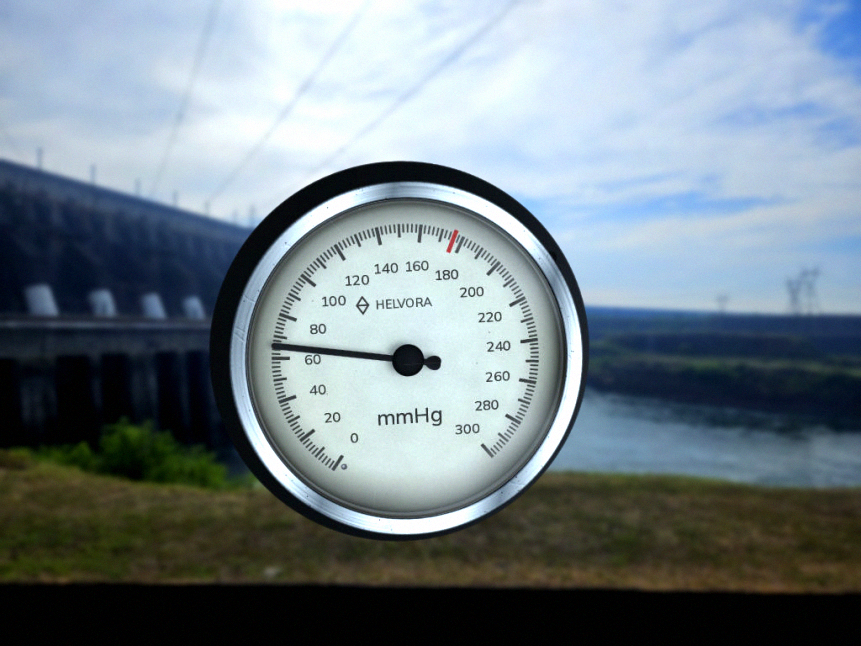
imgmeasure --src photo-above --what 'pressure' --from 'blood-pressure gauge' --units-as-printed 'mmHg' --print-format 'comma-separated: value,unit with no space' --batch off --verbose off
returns 66,mmHg
